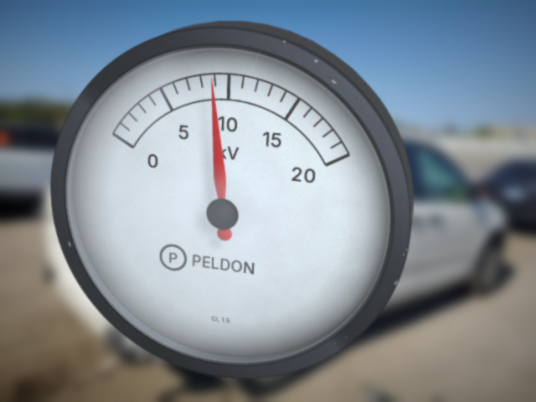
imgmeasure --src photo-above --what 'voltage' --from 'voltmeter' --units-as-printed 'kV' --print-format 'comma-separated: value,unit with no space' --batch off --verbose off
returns 9,kV
